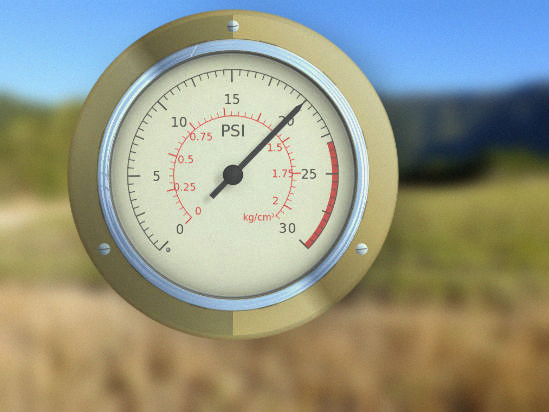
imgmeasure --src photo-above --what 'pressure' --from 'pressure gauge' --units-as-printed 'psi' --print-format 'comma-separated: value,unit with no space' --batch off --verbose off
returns 20,psi
